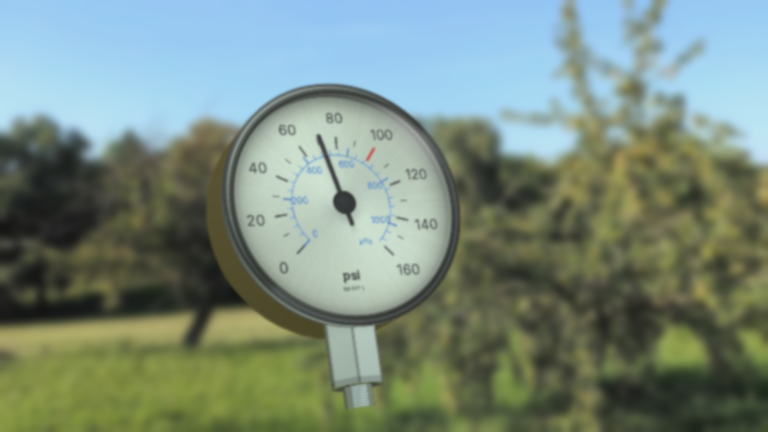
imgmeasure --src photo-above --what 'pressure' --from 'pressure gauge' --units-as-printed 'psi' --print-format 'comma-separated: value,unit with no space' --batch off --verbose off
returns 70,psi
